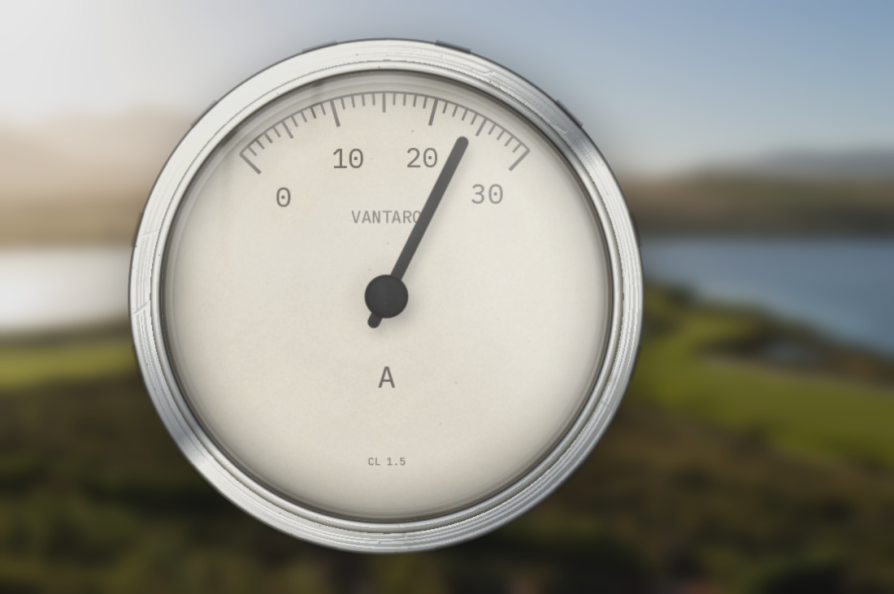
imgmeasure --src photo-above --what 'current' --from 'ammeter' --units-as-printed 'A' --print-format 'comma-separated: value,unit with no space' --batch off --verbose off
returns 24,A
